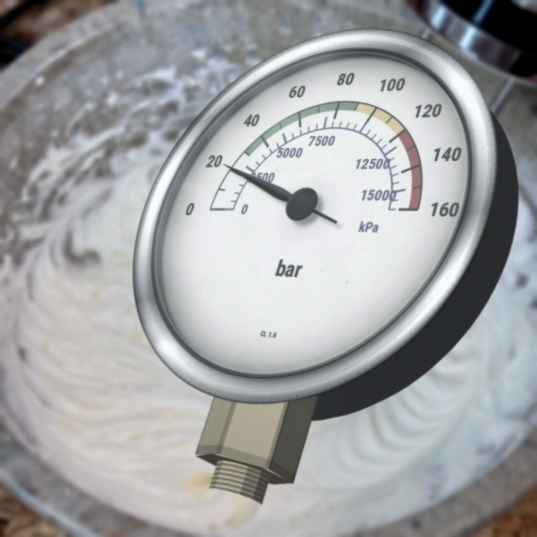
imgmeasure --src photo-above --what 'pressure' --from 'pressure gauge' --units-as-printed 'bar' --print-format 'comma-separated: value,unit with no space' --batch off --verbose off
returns 20,bar
